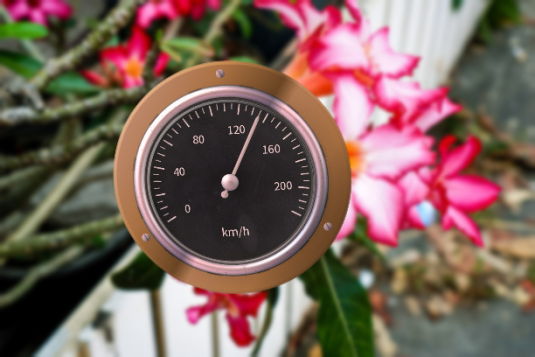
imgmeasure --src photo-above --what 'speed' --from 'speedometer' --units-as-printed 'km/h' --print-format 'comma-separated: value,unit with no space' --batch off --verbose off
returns 135,km/h
